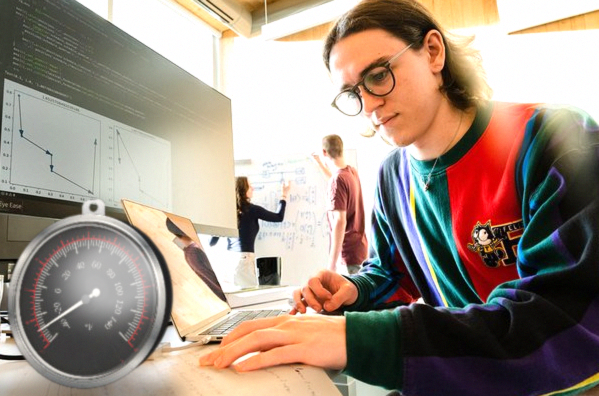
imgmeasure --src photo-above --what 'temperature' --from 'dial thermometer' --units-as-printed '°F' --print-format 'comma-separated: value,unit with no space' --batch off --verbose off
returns -30,°F
